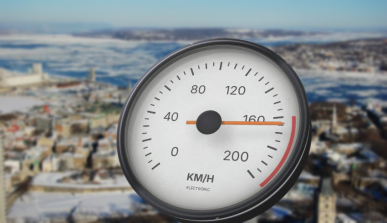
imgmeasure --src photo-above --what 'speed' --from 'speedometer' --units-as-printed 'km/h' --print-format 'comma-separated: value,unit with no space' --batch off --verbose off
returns 165,km/h
